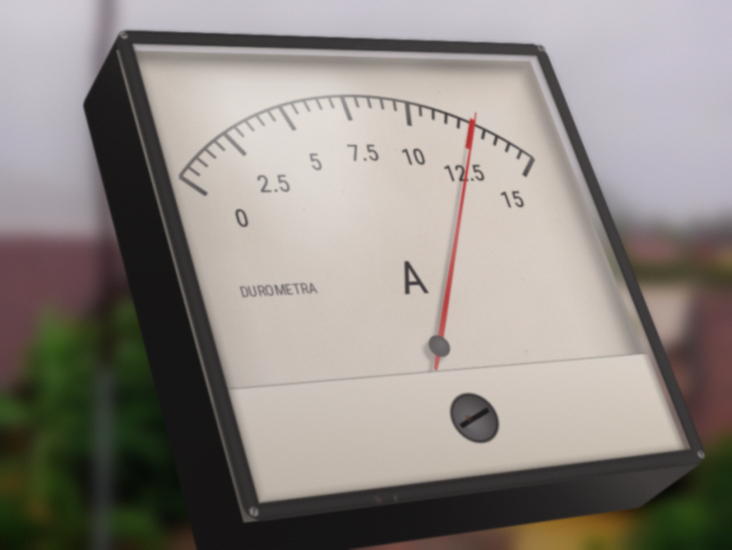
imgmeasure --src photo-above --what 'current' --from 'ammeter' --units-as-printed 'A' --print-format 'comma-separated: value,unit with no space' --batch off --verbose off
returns 12.5,A
